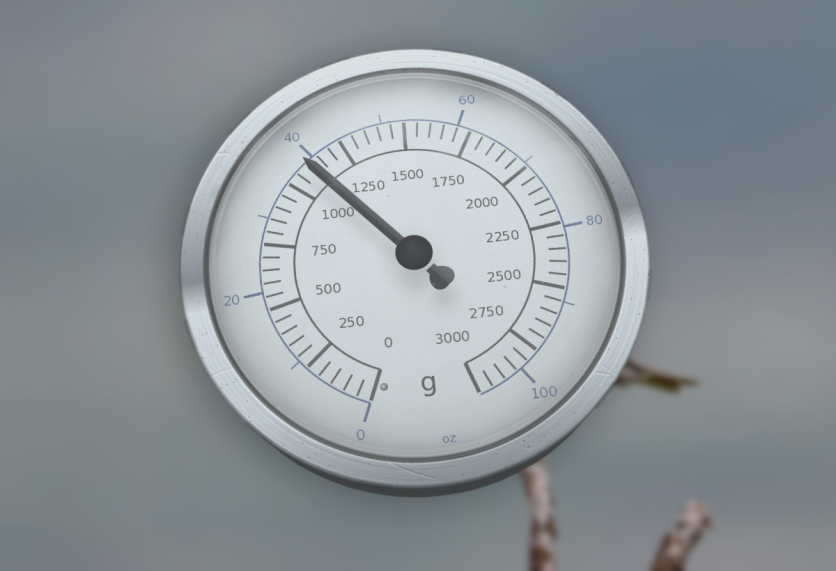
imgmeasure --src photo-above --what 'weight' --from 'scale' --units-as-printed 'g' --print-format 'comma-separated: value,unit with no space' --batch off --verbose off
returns 1100,g
